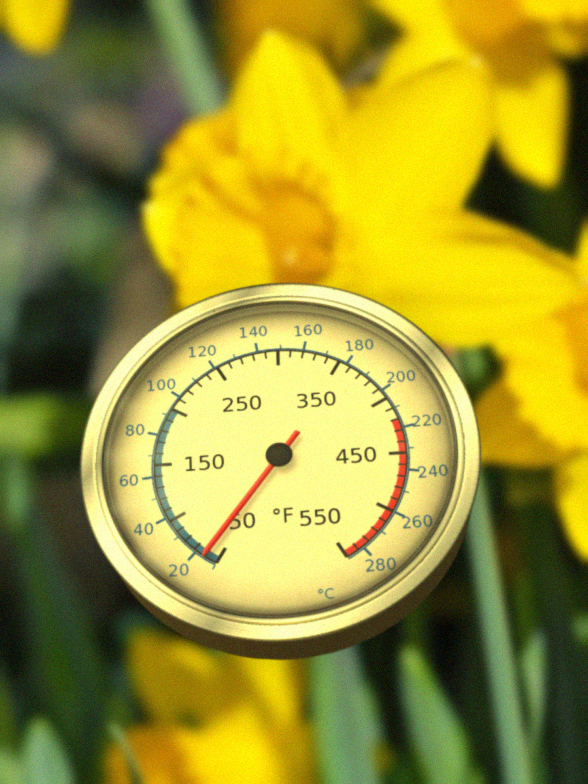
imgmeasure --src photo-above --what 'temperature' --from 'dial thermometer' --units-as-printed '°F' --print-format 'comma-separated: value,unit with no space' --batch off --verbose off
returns 60,°F
